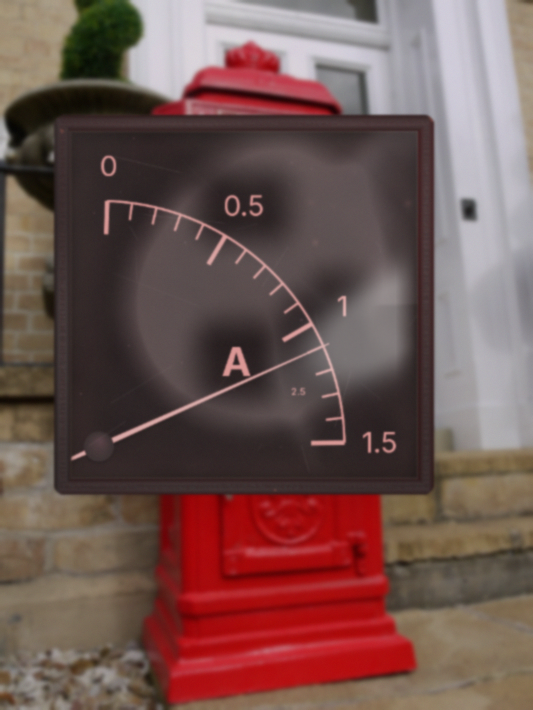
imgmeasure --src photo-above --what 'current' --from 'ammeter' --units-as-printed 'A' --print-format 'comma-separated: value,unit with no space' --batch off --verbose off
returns 1.1,A
